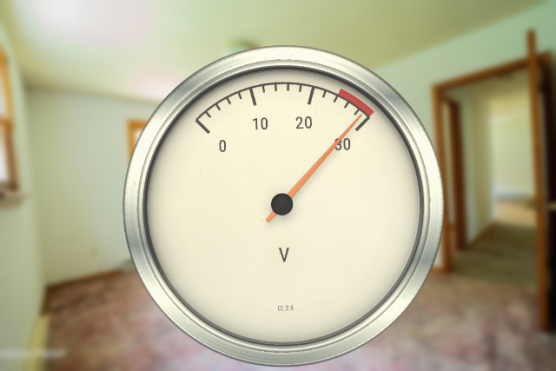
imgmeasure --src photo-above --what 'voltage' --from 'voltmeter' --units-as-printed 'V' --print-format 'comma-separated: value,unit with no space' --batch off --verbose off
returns 29,V
